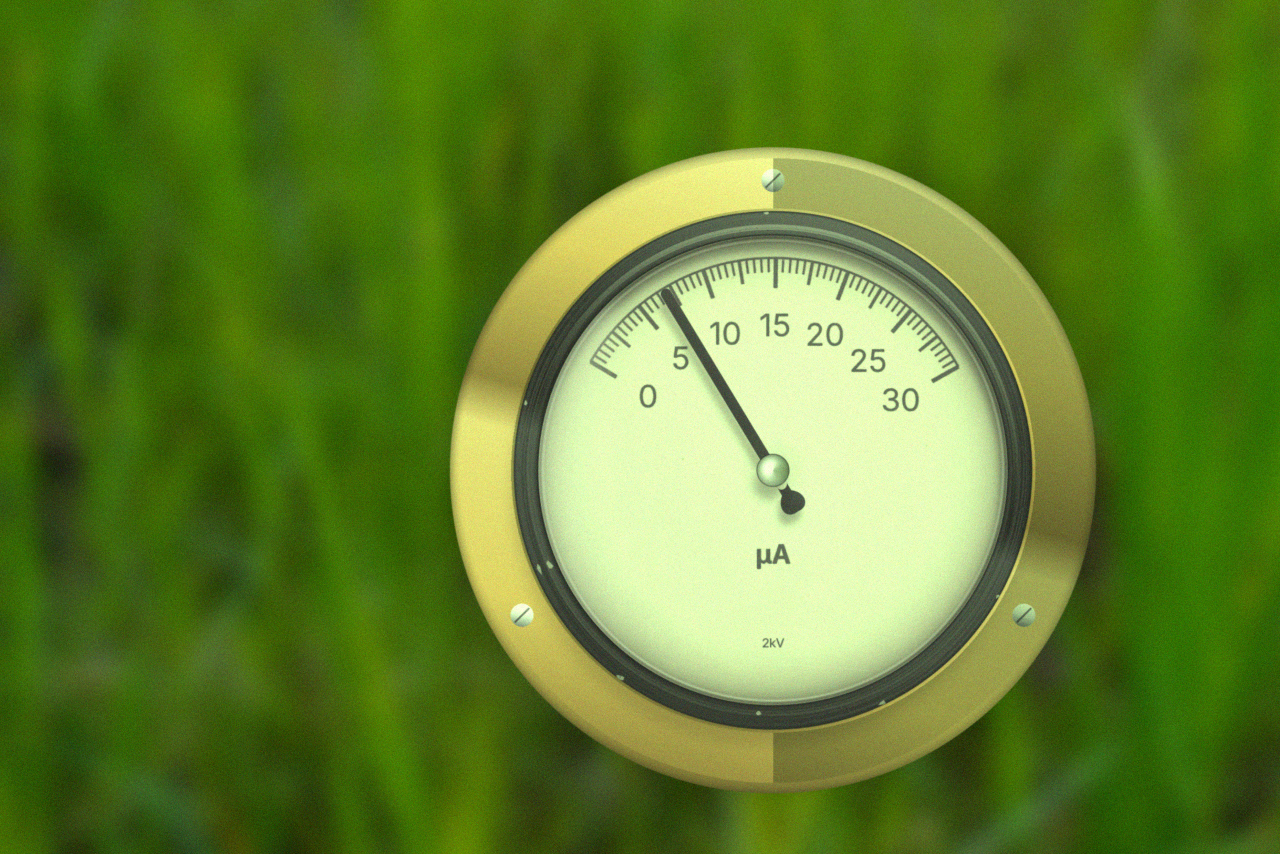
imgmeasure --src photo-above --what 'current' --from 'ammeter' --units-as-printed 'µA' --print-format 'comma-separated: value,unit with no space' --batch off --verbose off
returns 7,µA
